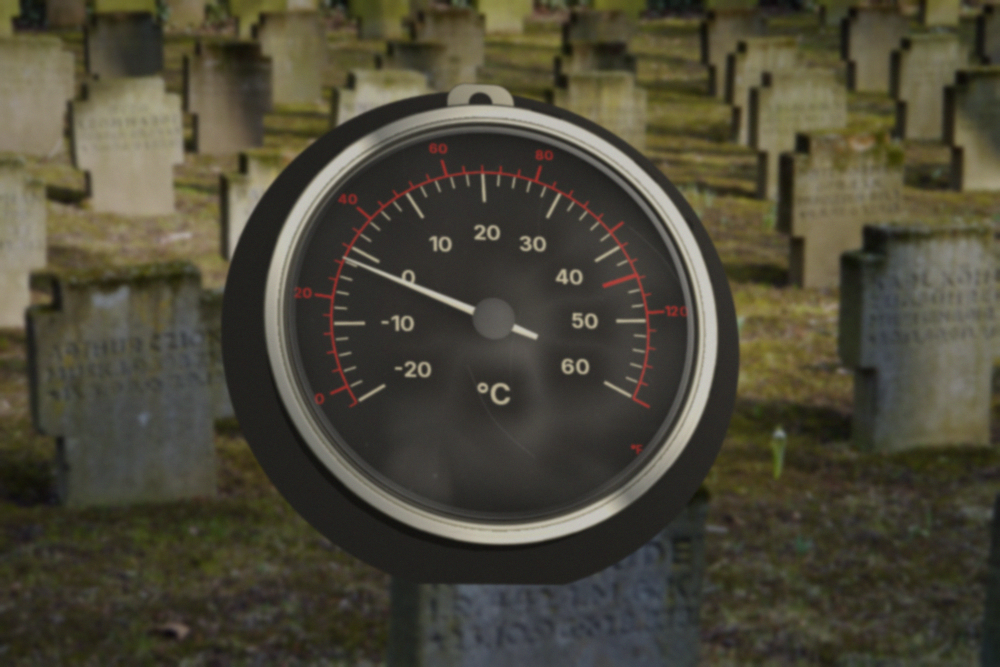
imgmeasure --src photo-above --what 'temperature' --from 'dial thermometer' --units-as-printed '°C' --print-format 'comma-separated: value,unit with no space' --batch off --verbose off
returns -2,°C
